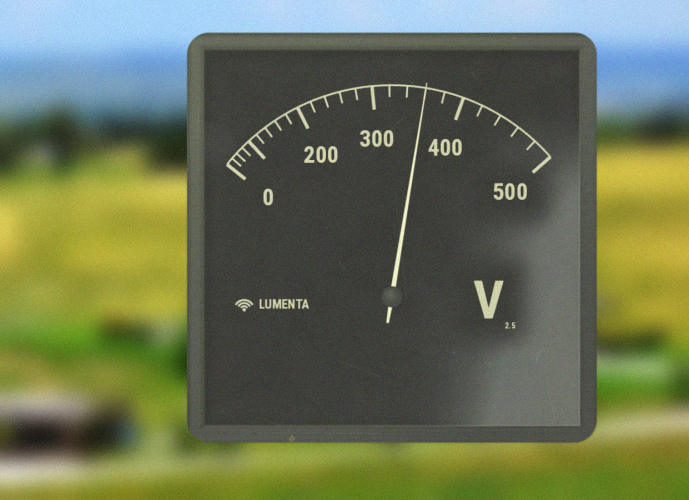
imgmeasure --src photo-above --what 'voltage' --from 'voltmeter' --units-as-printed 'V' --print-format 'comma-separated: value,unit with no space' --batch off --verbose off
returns 360,V
